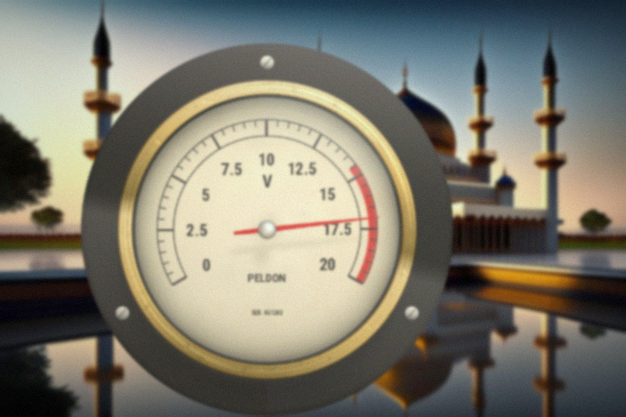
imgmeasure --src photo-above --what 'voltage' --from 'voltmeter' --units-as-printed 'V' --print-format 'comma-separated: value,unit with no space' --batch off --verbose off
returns 17,V
